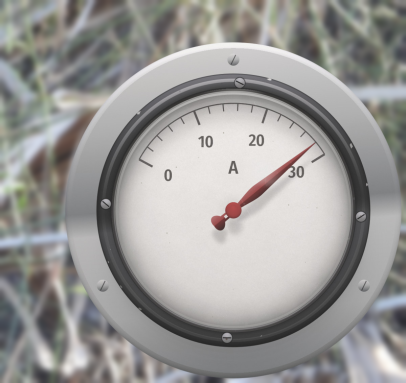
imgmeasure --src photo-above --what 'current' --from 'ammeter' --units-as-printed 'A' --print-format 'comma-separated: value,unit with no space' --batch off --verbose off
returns 28,A
